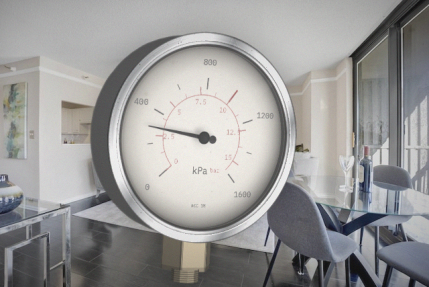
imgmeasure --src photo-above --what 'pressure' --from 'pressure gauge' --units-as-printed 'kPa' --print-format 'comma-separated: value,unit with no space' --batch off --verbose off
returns 300,kPa
